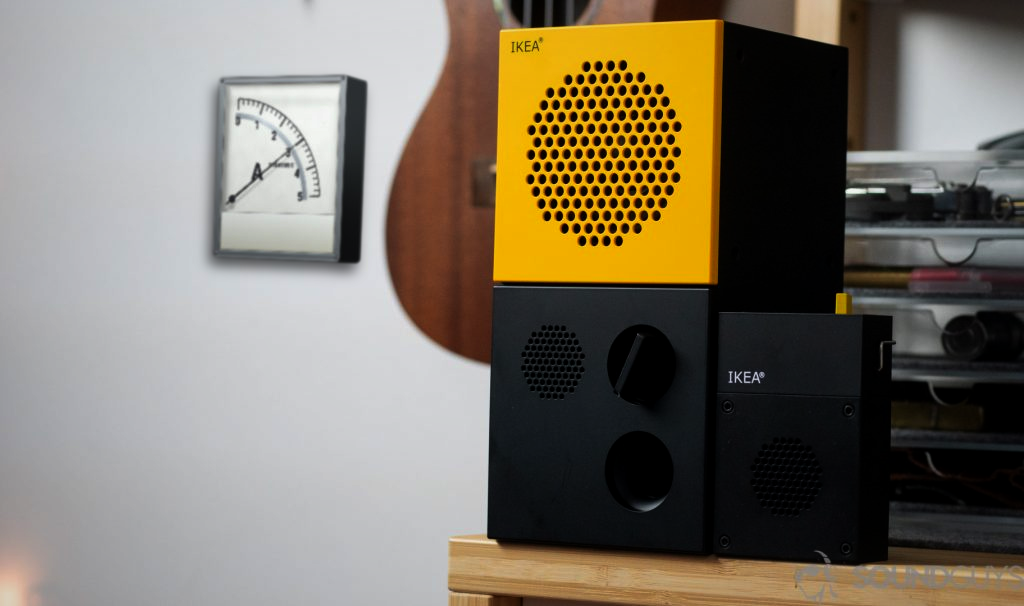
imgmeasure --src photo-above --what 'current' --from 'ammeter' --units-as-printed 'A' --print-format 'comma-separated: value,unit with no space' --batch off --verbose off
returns 3,A
